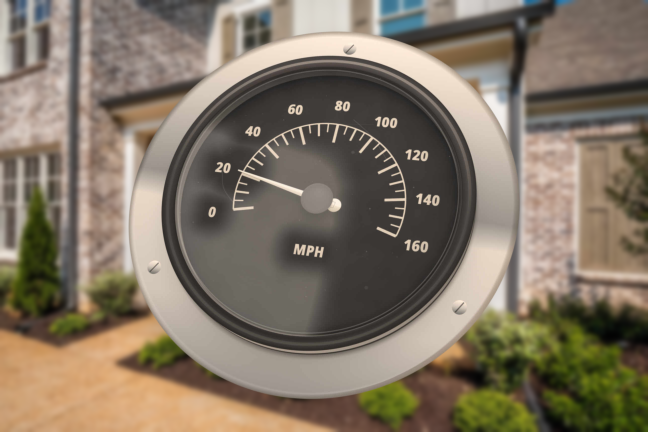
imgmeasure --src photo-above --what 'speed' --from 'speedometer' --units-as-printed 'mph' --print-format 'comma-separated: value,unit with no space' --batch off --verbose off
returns 20,mph
